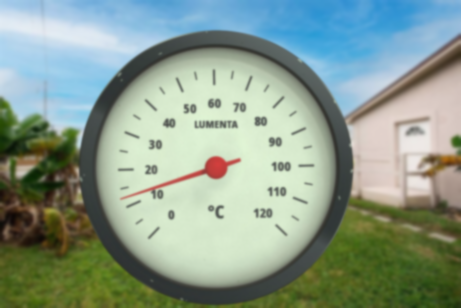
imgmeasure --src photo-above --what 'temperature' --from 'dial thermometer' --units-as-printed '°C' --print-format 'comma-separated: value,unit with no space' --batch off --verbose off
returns 12.5,°C
